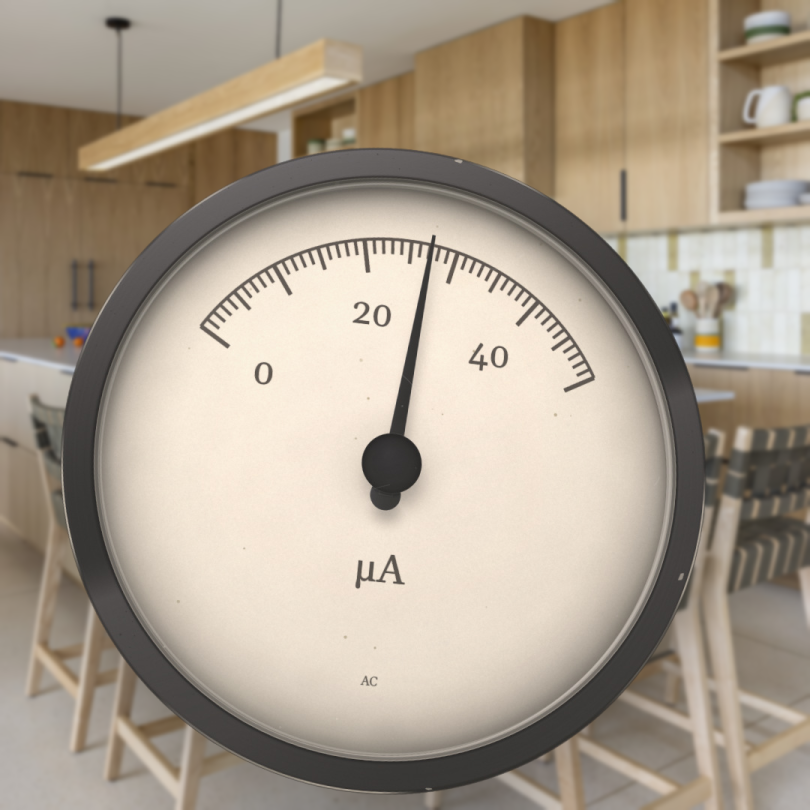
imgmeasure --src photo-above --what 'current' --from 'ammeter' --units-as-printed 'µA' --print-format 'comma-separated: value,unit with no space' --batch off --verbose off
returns 27,µA
